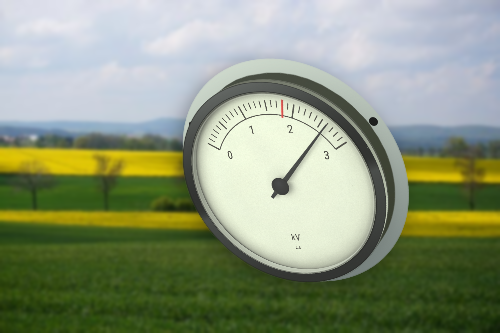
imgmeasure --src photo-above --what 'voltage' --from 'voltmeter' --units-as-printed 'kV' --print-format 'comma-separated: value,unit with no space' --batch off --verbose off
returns 2.6,kV
